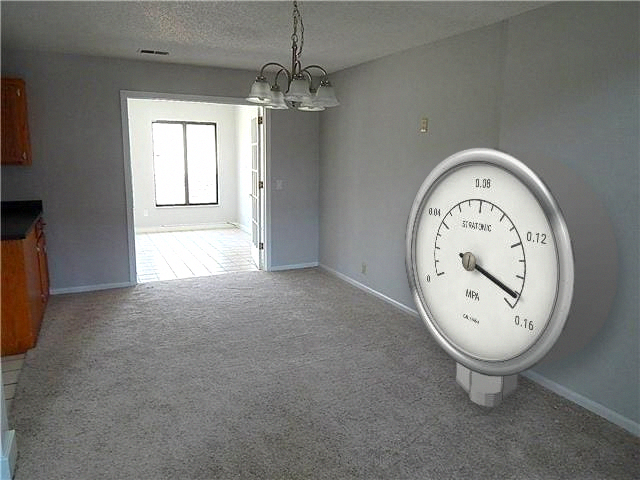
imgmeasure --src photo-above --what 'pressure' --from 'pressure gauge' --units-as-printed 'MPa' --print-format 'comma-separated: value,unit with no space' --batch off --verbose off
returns 0.15,MPa
